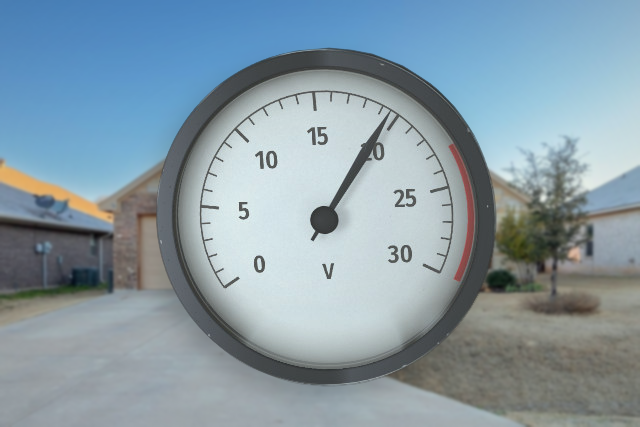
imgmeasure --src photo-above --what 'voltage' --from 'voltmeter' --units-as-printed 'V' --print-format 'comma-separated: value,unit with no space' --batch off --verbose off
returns 19.5,V
